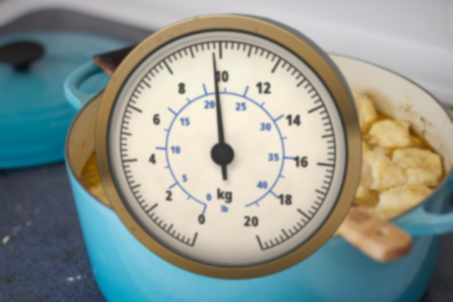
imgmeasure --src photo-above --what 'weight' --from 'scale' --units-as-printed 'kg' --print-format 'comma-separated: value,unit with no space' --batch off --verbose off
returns 9.8,kg
